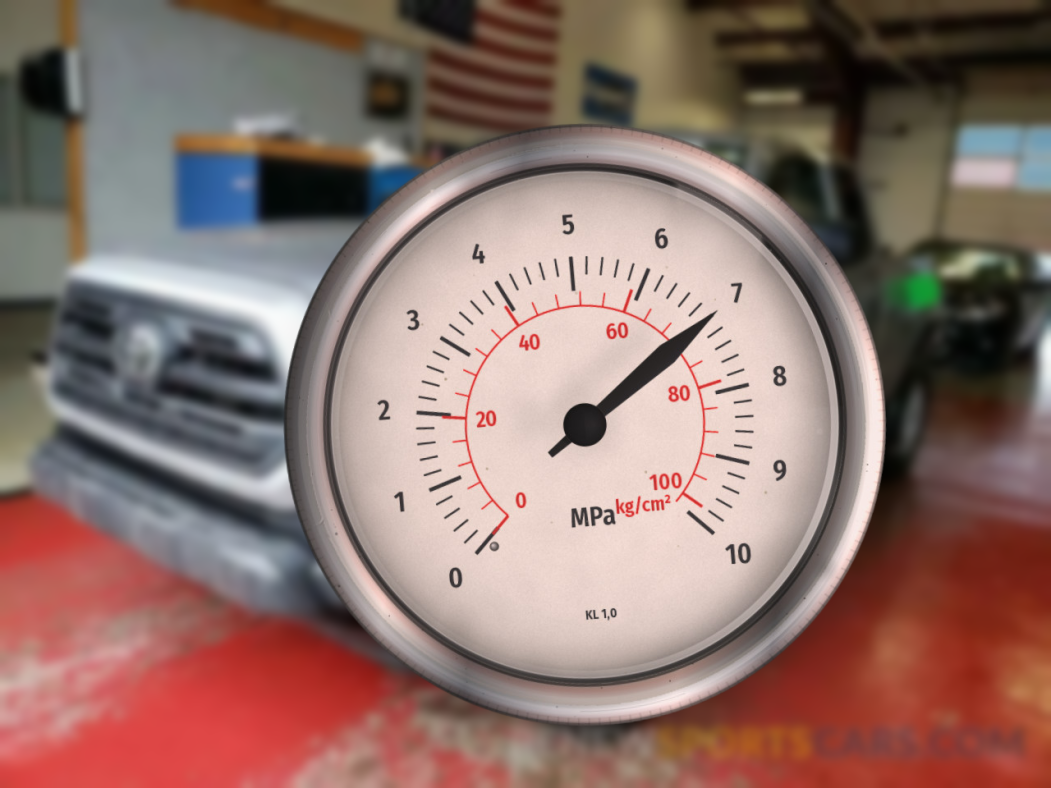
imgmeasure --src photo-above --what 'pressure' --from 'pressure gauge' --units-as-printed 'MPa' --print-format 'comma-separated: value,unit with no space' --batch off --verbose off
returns 7,MPa
